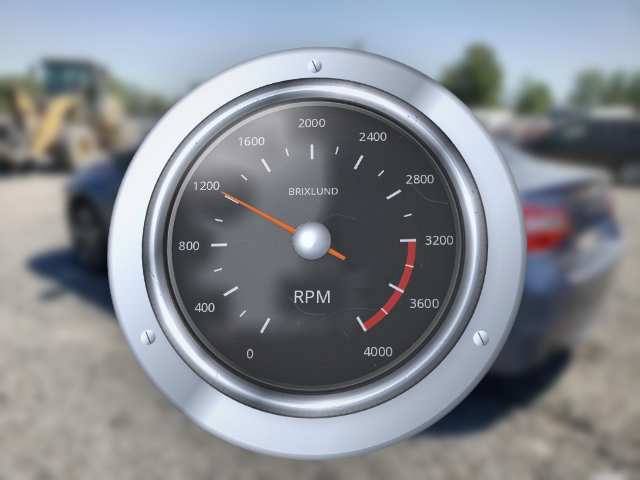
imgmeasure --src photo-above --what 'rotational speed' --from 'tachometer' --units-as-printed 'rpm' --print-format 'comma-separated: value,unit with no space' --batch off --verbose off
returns 1200,rpm
